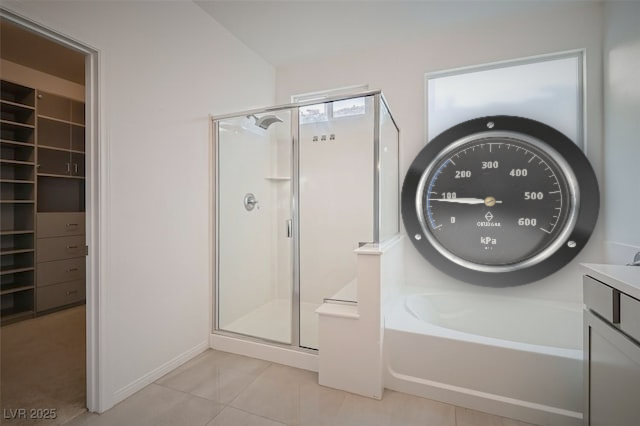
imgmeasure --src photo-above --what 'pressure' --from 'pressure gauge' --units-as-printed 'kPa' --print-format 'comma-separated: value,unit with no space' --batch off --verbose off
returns 80,kPa
